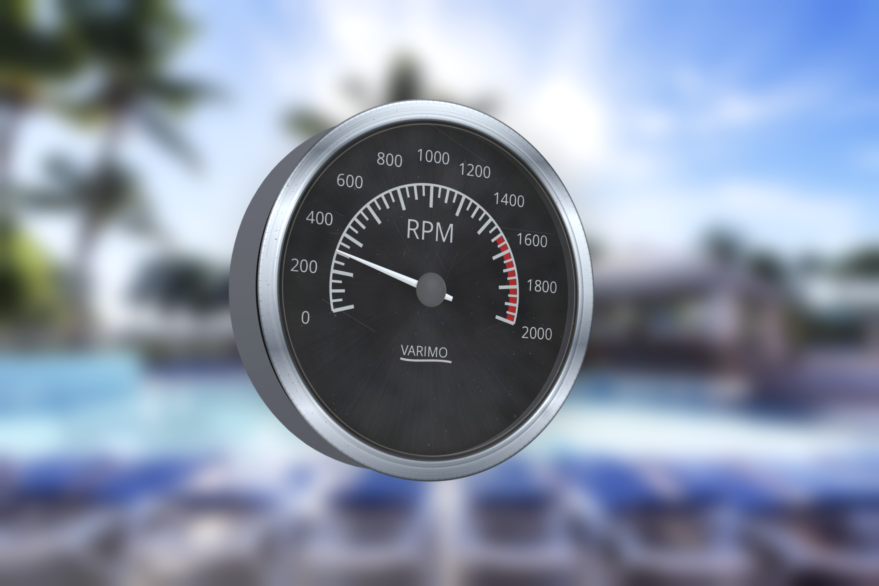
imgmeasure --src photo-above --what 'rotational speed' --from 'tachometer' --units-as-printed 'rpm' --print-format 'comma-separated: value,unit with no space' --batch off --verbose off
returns 300,rpm
